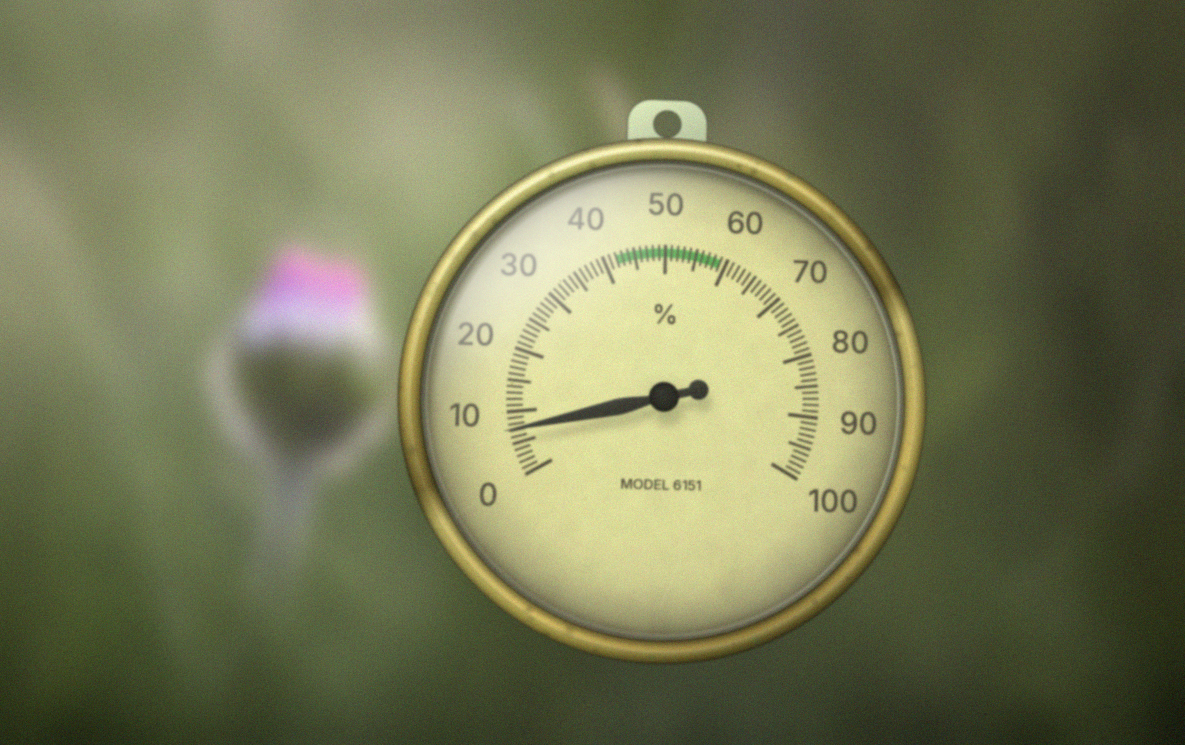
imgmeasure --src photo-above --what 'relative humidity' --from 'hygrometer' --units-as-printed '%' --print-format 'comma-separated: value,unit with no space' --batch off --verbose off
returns 7,%
